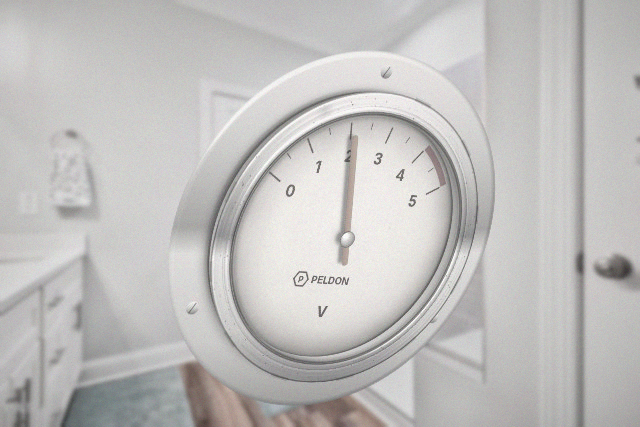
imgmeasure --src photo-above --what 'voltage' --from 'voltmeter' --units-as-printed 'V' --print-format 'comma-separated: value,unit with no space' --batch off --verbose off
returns 2,V
